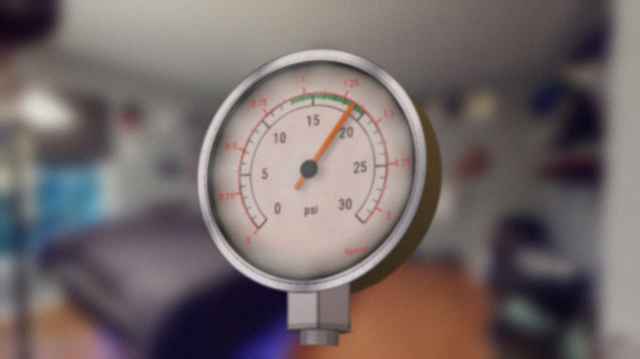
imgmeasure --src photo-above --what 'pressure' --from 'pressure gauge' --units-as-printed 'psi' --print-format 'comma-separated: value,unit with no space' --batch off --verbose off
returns 19,psi
